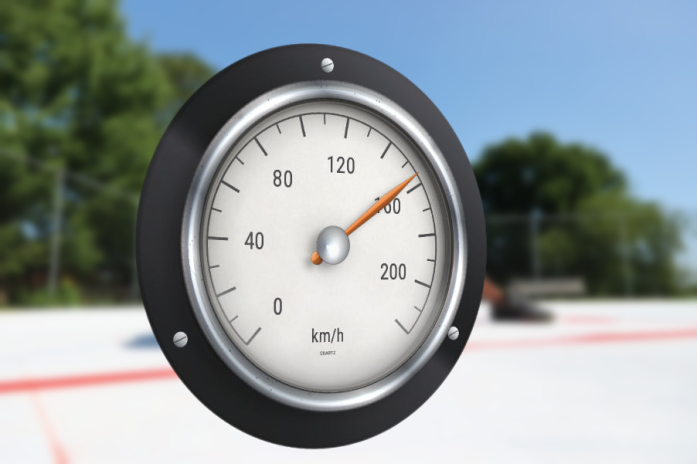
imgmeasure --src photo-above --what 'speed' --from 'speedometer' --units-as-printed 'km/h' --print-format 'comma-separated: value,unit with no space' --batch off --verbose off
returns 155,km/h
